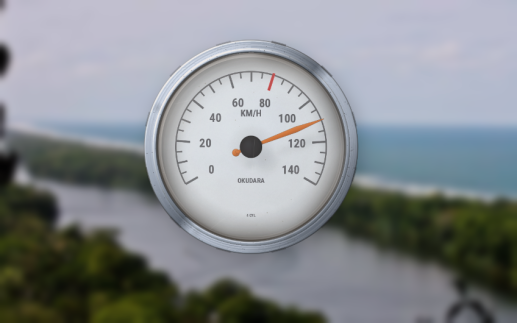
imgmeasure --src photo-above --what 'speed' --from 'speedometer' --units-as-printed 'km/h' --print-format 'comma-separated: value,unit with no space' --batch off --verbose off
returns 110,km/h
